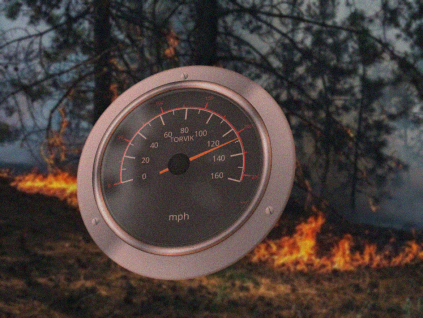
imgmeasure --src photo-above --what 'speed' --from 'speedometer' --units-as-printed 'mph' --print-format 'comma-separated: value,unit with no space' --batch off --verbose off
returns 130,mph
